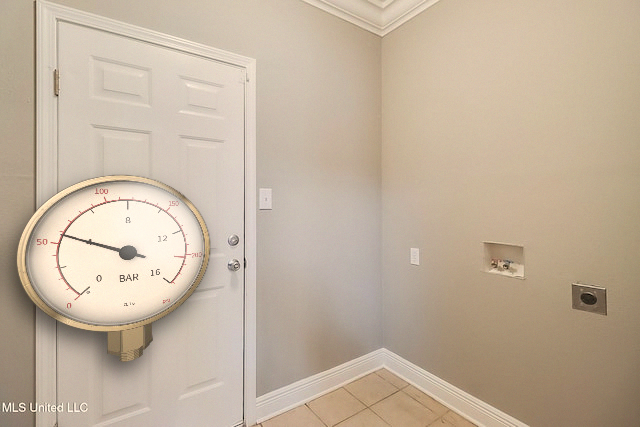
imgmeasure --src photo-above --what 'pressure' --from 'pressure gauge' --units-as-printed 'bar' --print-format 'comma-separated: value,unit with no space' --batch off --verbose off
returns 4,bar
